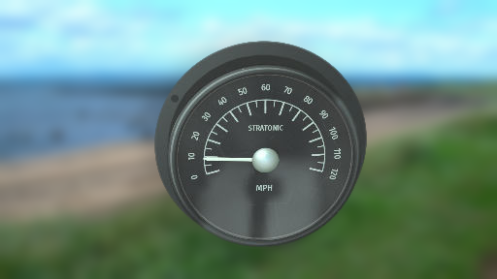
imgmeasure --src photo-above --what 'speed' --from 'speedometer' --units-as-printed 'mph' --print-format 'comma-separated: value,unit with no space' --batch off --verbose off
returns 10,mph
